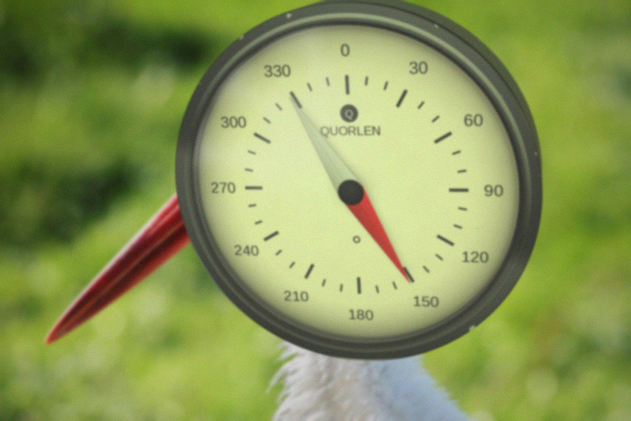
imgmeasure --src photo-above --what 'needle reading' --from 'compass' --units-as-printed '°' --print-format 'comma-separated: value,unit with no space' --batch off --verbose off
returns 150,°
